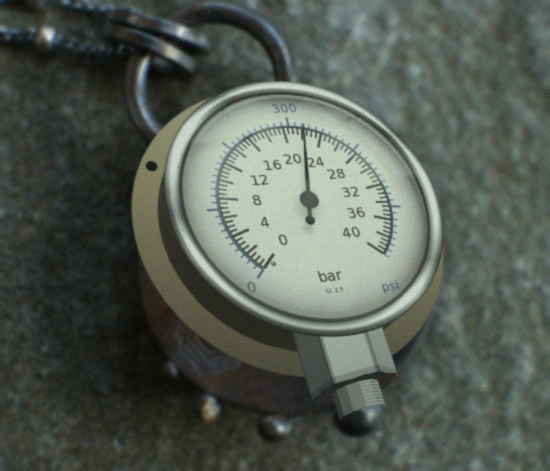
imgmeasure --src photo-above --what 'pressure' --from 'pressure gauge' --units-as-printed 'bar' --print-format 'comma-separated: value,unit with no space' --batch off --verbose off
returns 22,bar
